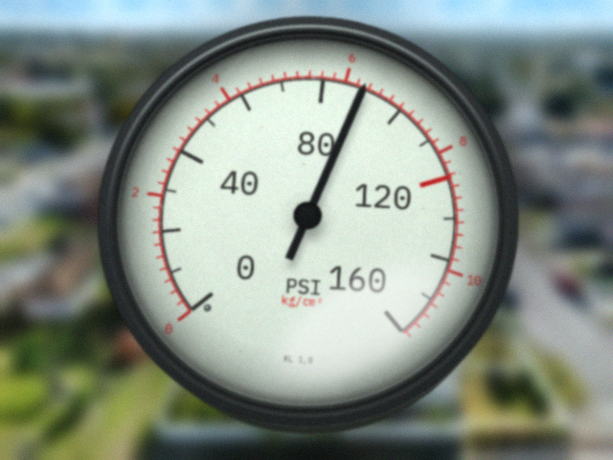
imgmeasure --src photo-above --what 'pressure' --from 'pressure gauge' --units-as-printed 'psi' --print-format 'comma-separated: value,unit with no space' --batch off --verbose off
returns 90,psi
